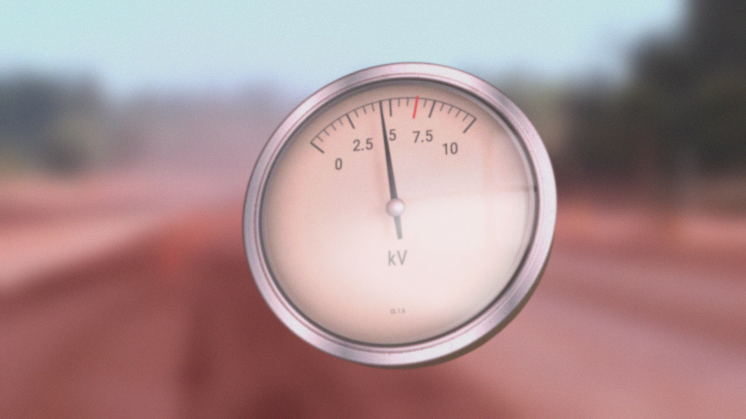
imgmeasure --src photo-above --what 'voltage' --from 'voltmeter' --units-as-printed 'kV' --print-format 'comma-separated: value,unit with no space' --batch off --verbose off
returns 4.5,kV
